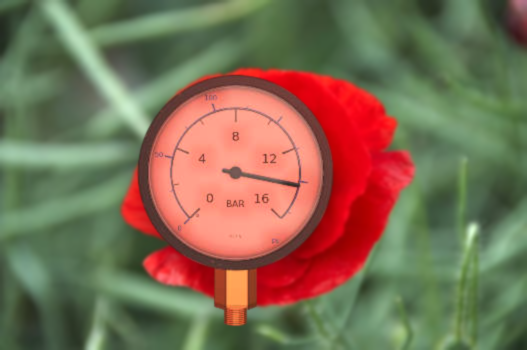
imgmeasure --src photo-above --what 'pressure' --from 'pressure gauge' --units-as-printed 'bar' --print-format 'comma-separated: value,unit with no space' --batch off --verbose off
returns 14,bar
